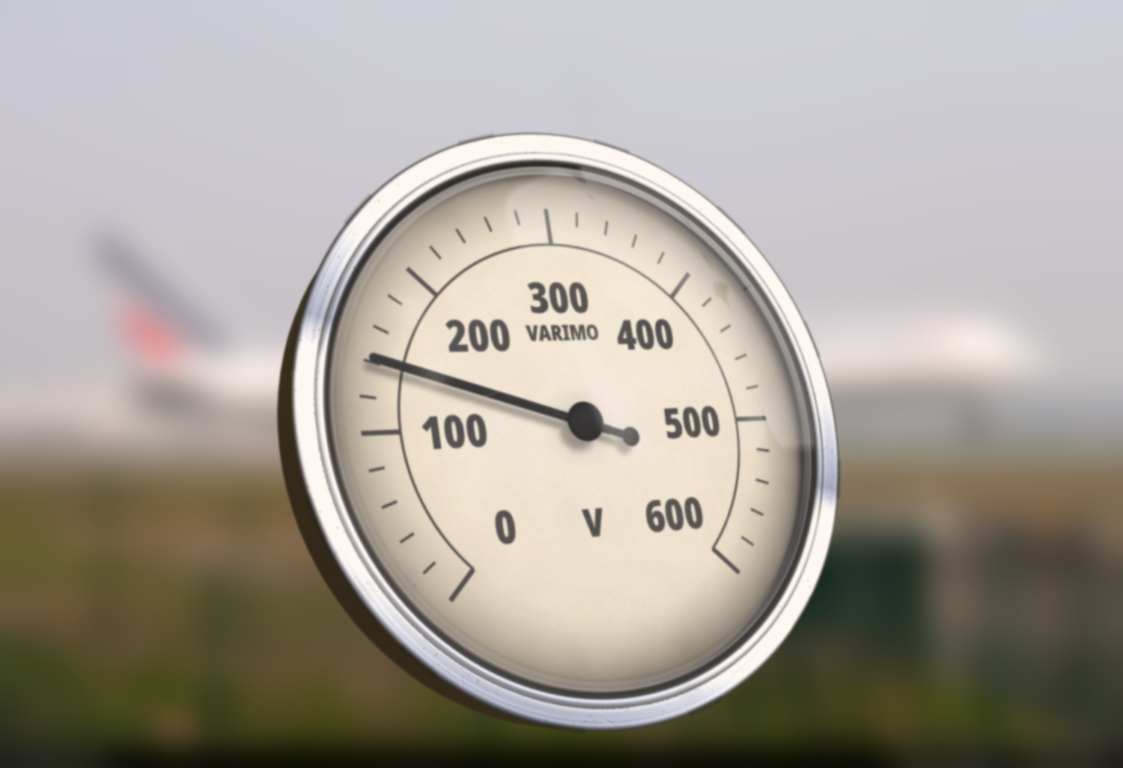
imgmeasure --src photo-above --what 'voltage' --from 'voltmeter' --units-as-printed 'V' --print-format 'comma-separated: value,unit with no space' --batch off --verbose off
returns 140,V
